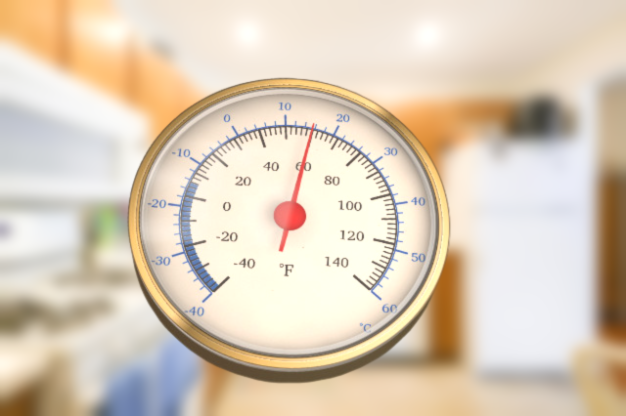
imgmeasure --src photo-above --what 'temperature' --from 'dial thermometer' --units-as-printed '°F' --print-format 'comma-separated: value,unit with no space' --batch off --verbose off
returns 60,°F
